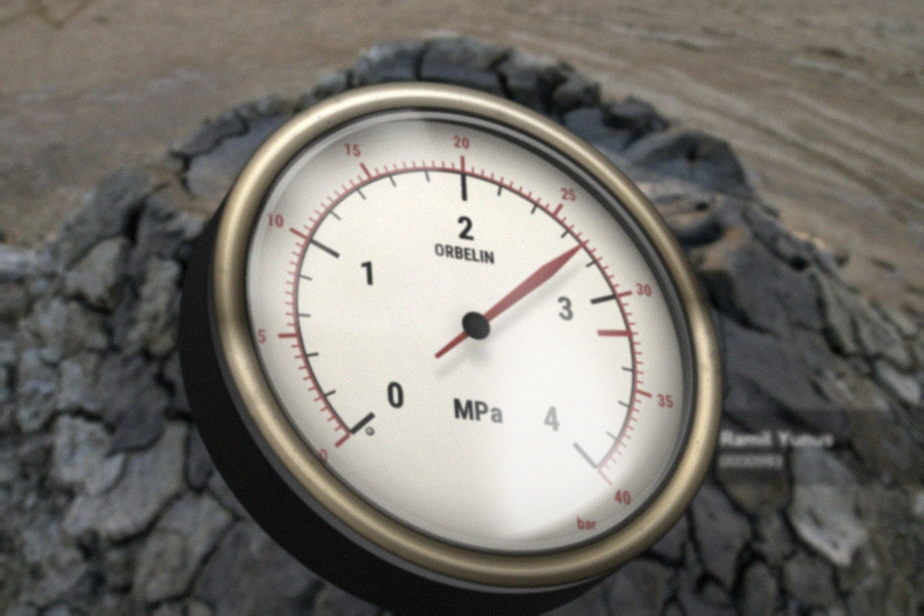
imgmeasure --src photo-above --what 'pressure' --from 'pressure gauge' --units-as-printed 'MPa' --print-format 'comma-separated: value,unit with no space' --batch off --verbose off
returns 2.7,MPa
